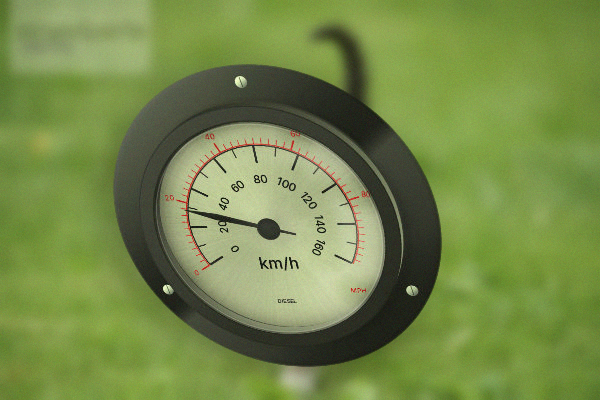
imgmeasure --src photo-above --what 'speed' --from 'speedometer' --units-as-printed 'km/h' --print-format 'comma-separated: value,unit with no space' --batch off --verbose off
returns 30,km/h
